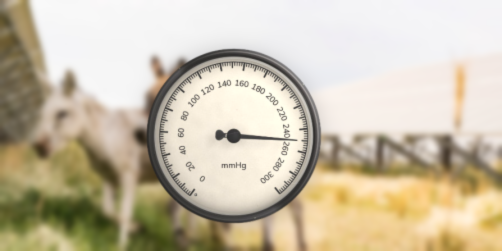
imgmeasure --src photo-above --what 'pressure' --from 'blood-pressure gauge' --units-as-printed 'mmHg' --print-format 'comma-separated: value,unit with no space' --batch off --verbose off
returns 250,mmHg
